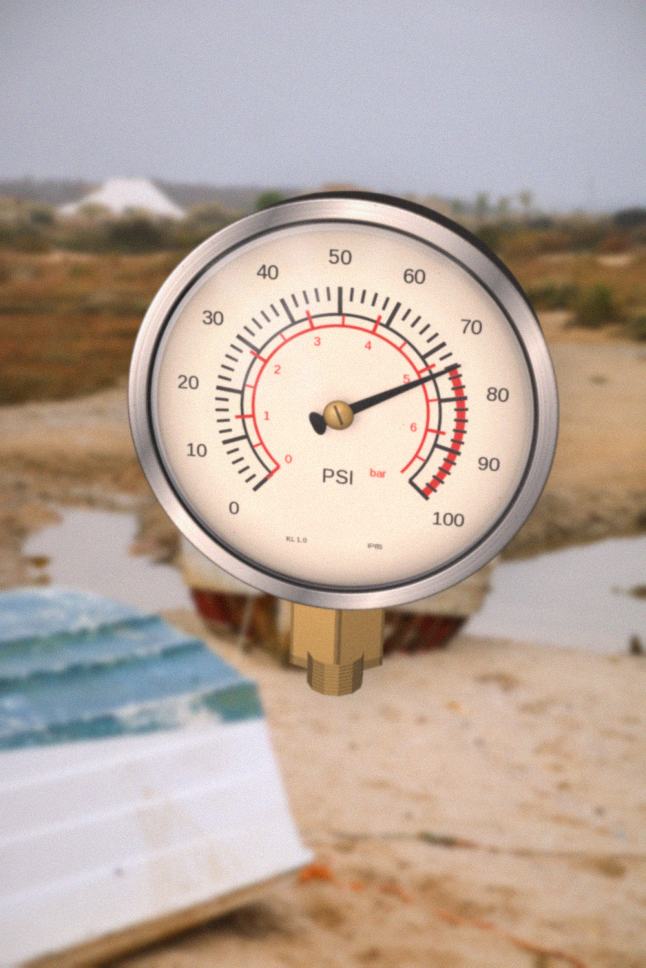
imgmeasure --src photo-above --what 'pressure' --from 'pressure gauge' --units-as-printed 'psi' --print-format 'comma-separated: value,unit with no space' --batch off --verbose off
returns 74,psi
